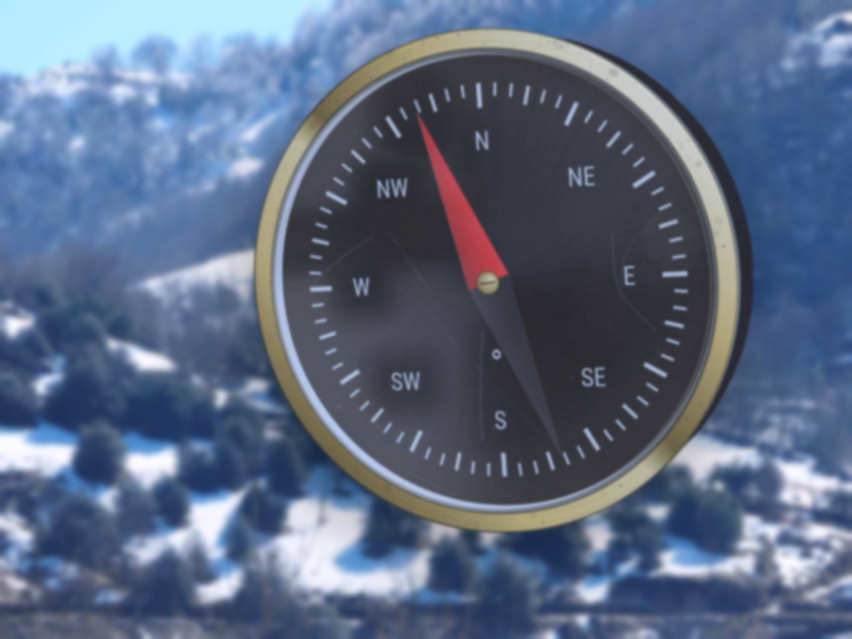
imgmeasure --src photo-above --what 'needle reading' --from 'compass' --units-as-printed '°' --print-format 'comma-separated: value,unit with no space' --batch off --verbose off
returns 340,°
